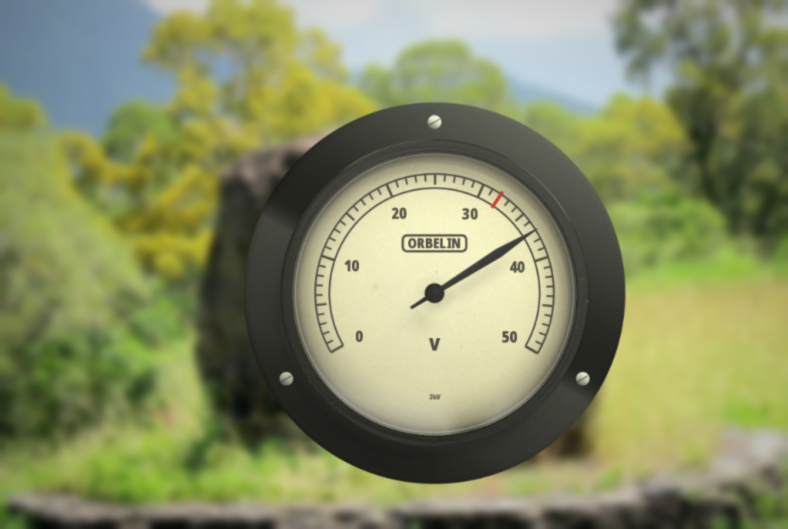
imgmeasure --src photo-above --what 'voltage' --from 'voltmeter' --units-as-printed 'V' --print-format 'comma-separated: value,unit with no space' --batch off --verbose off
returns 37,V
